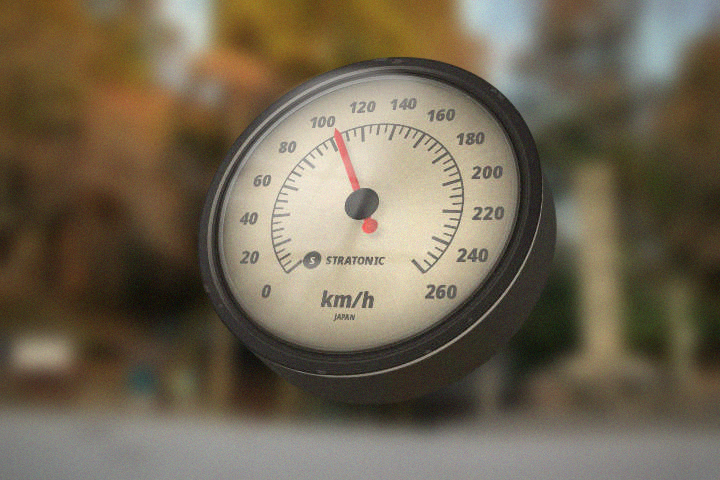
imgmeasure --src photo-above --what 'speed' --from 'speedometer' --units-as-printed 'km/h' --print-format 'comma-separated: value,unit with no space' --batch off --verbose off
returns 105,km/h
